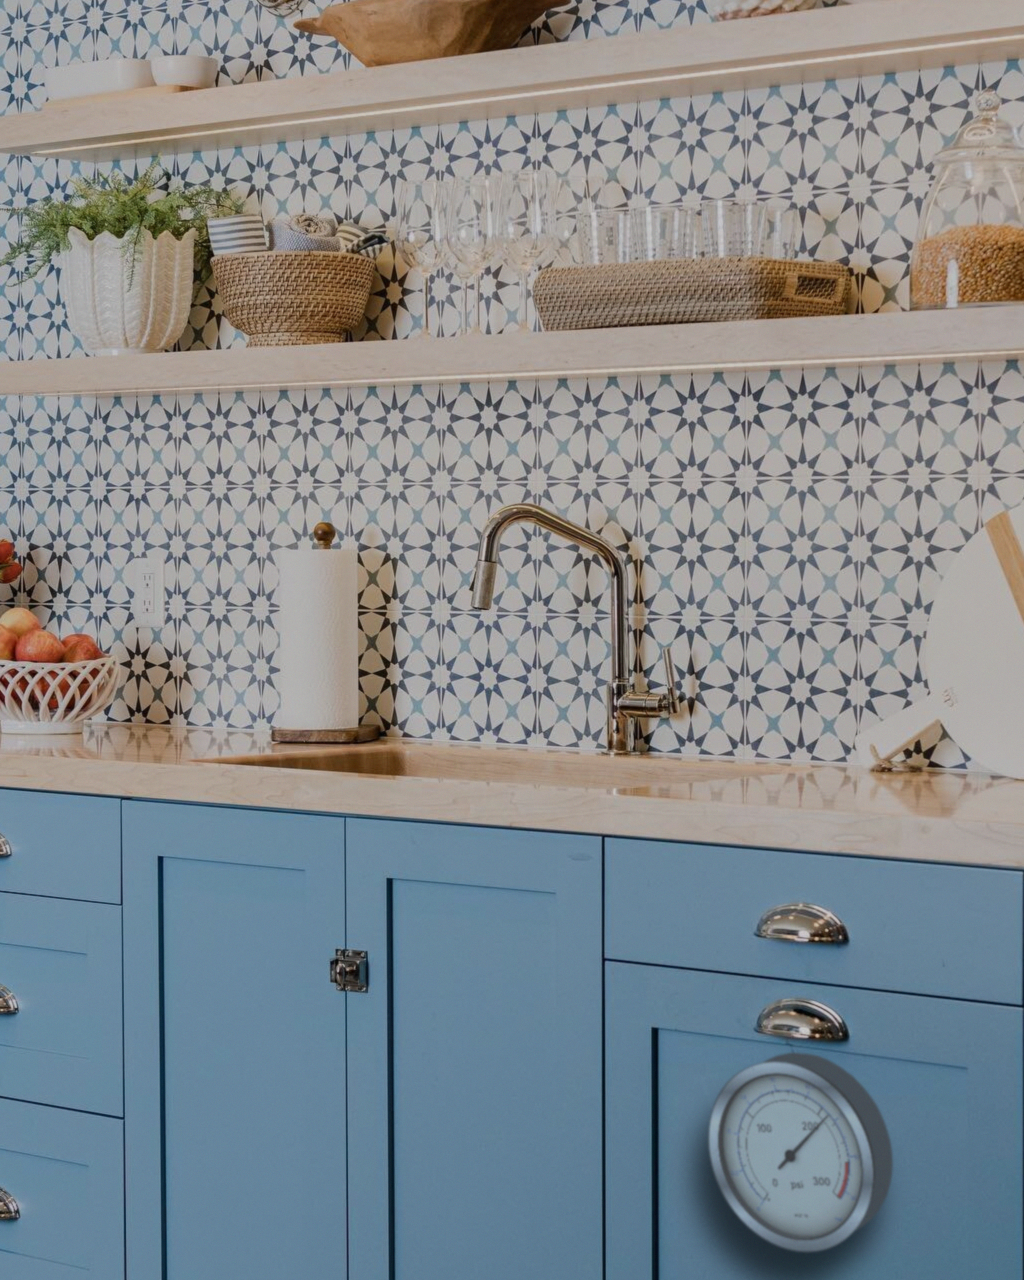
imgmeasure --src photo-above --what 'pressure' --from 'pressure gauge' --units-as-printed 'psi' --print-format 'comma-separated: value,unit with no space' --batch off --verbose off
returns 210,psi
